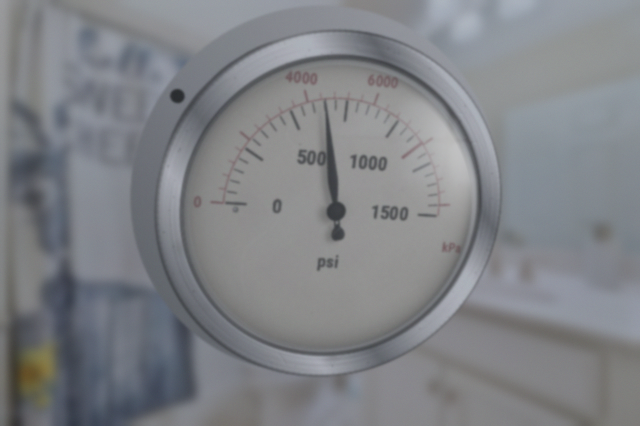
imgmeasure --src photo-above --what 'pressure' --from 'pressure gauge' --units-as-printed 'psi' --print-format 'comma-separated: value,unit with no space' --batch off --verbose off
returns 650,psi
